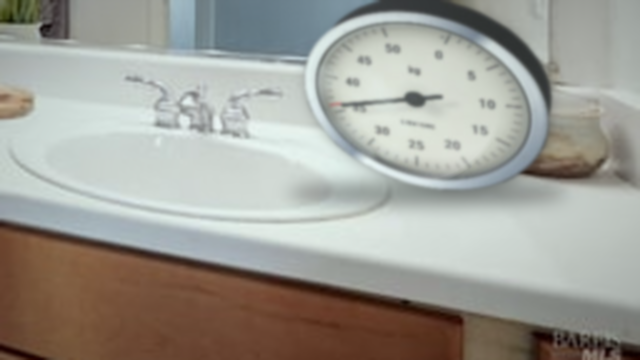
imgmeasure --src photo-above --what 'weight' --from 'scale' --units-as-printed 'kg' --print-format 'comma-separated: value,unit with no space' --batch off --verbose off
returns 36,kg
